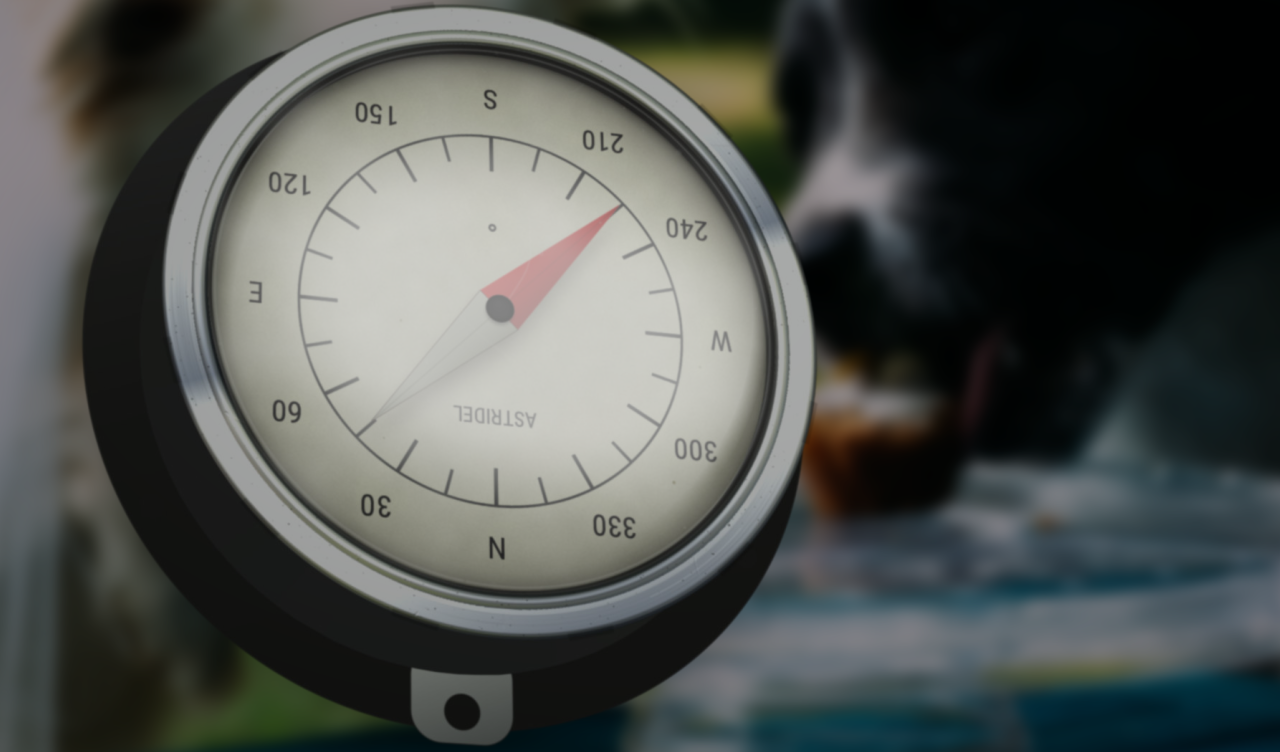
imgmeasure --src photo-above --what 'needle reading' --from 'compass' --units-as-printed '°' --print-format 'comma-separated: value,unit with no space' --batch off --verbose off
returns 225,°
